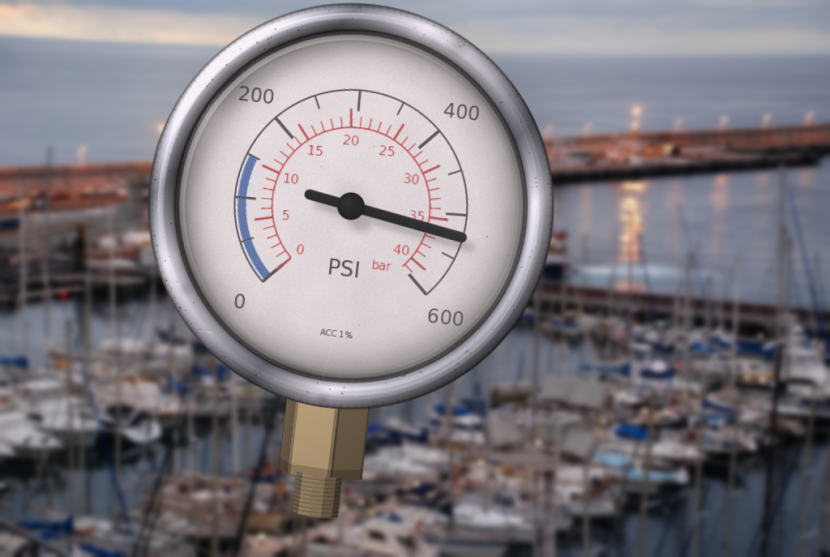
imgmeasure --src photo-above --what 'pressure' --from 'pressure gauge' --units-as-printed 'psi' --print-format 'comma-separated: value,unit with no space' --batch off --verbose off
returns 525,psi
